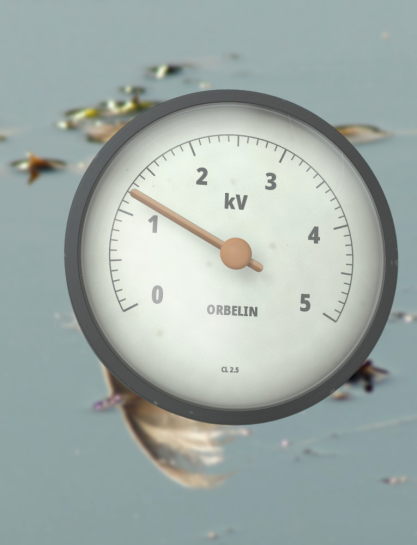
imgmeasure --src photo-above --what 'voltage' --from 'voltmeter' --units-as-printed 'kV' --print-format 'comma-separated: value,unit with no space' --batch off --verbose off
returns 1.2,kV
